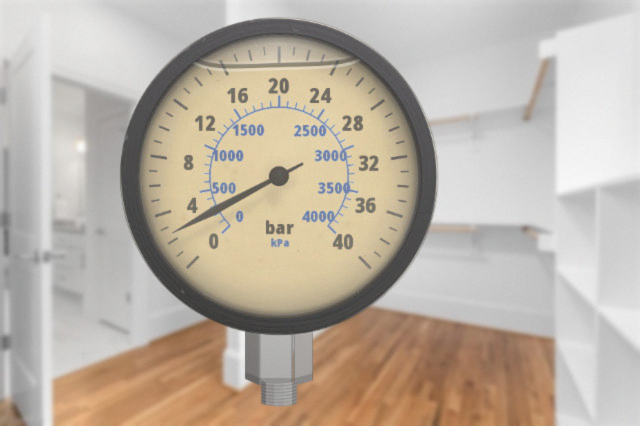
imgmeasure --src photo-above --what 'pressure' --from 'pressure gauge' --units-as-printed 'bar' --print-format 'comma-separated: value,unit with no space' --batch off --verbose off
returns 2.5,bar
